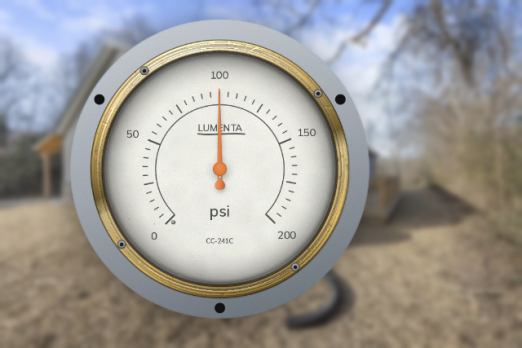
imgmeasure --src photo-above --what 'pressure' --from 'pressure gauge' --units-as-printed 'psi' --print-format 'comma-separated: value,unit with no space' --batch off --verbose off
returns 100,psi
